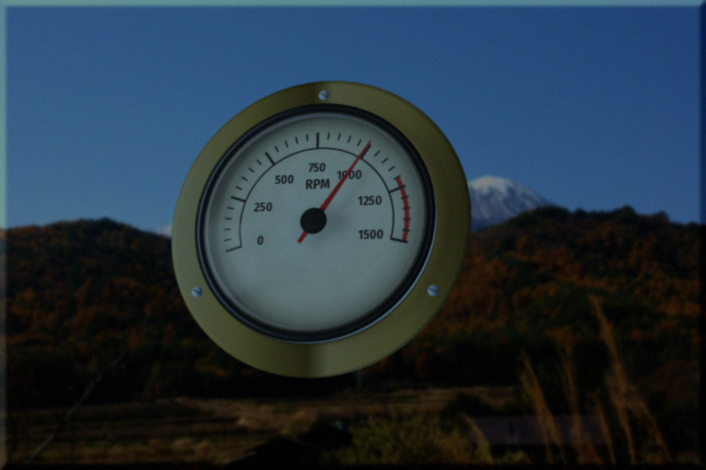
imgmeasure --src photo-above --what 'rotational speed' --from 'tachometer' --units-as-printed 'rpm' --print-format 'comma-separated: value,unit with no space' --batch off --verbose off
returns 1000,rpm
